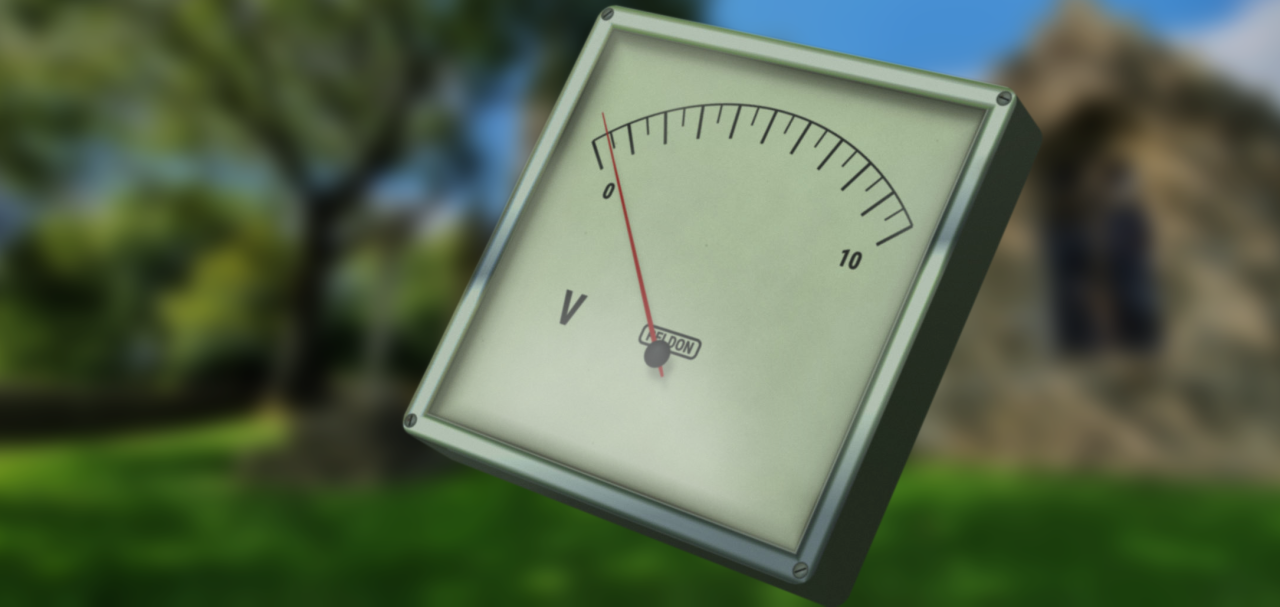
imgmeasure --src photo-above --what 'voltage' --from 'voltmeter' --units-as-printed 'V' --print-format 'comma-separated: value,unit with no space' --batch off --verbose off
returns 0.5,V
